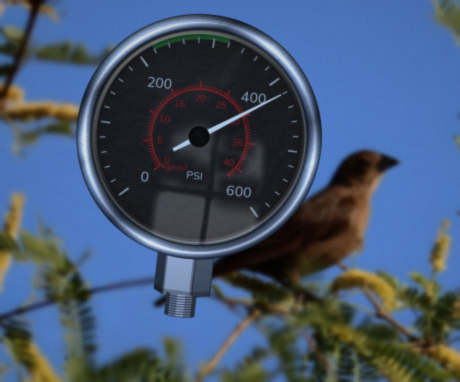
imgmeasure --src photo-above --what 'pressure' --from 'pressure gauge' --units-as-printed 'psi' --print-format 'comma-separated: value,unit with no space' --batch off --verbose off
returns 420,psi
